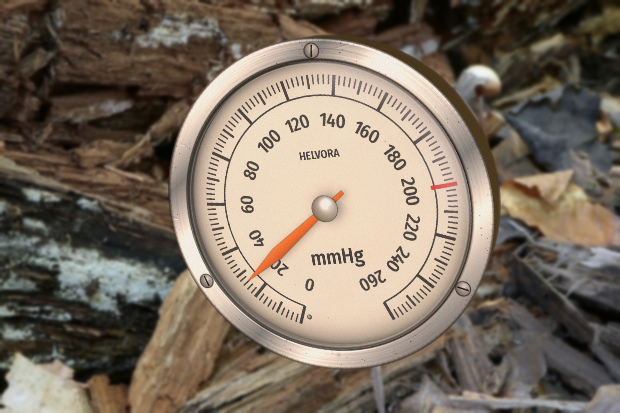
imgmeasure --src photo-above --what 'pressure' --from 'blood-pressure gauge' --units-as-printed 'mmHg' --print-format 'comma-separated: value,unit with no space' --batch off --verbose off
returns 26,mmHg
